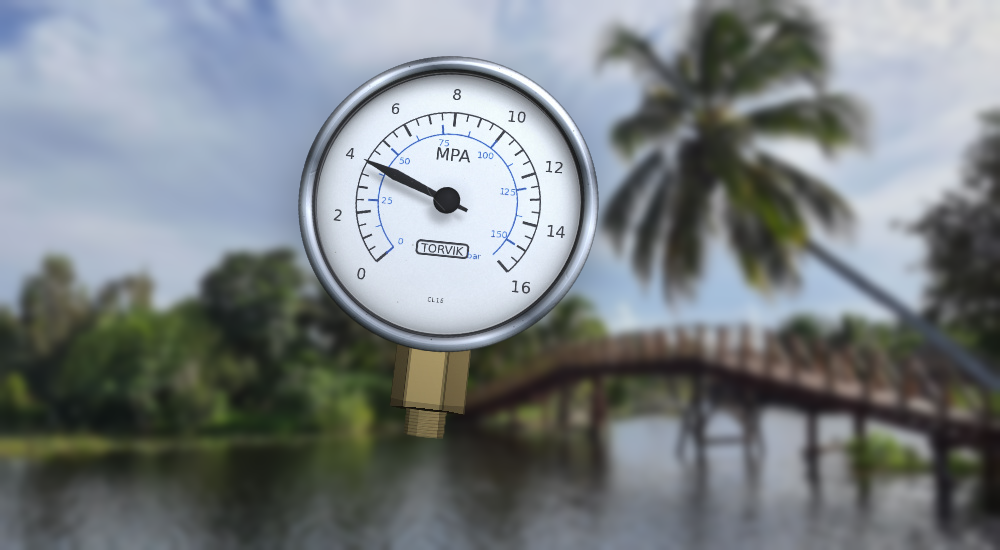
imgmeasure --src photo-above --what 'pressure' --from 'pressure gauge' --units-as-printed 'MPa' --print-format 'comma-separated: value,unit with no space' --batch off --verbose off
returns 4,MPa
